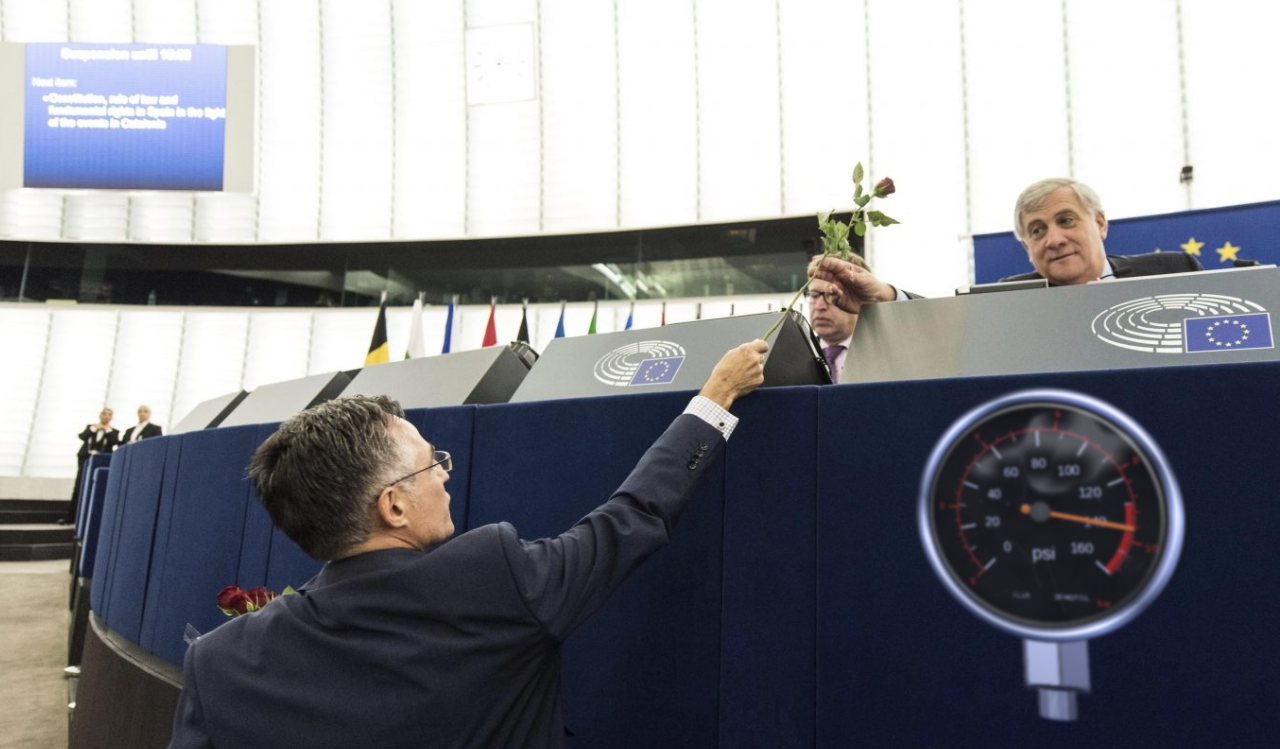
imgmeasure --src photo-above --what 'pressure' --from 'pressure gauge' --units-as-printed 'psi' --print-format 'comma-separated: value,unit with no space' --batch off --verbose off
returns 140,psi
